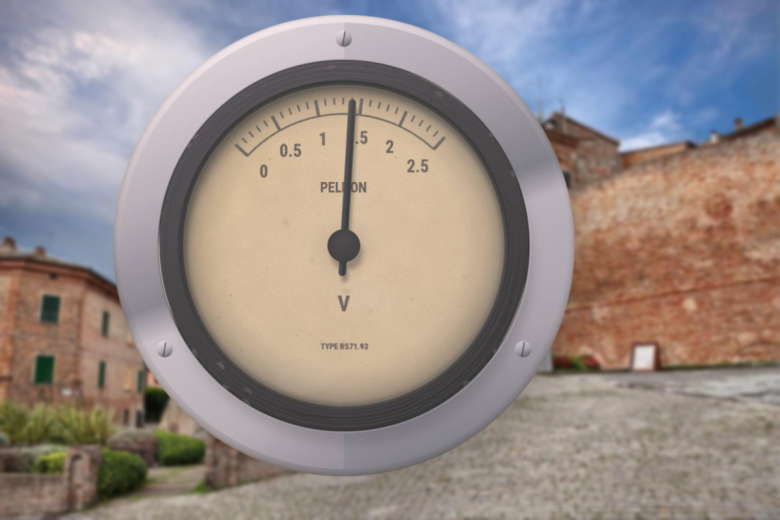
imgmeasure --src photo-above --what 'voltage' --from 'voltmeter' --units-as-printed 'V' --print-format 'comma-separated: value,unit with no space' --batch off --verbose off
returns 1.4,V
